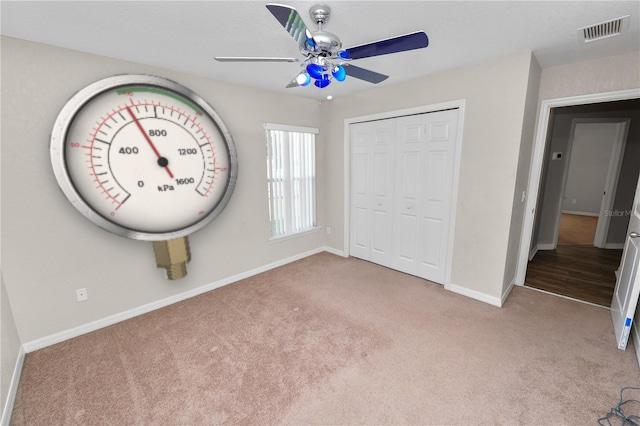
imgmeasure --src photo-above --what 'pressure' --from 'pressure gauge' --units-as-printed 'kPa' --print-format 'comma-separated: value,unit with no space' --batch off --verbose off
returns 650,kPa
